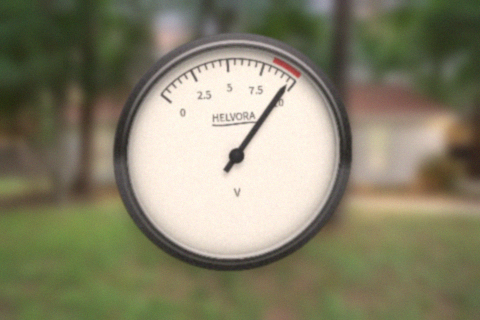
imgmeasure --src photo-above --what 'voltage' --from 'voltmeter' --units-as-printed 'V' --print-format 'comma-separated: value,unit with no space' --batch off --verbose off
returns 9.5,V
